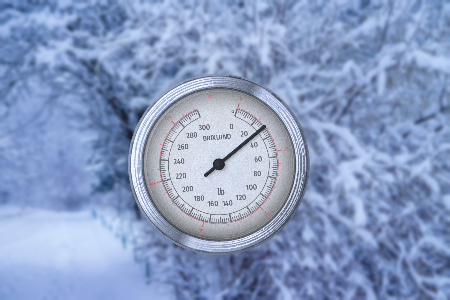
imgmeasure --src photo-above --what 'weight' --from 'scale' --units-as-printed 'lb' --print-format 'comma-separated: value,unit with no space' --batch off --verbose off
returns 30,lb
